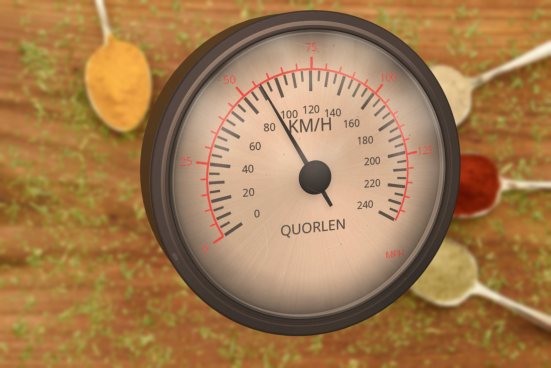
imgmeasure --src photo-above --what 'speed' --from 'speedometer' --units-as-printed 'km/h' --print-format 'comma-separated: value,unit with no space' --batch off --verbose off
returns 90,km/h
